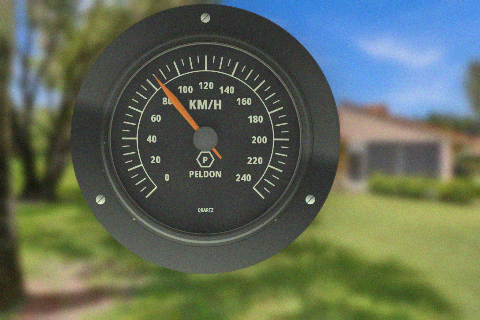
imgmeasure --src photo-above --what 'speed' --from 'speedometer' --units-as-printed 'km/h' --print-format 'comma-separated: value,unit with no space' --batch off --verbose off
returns 85,km/h
